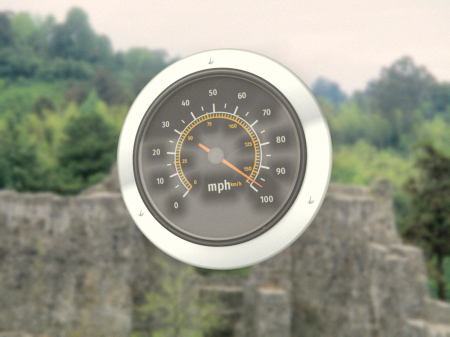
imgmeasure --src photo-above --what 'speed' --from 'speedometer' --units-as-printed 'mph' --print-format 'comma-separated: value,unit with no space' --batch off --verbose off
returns 97.5,mph
